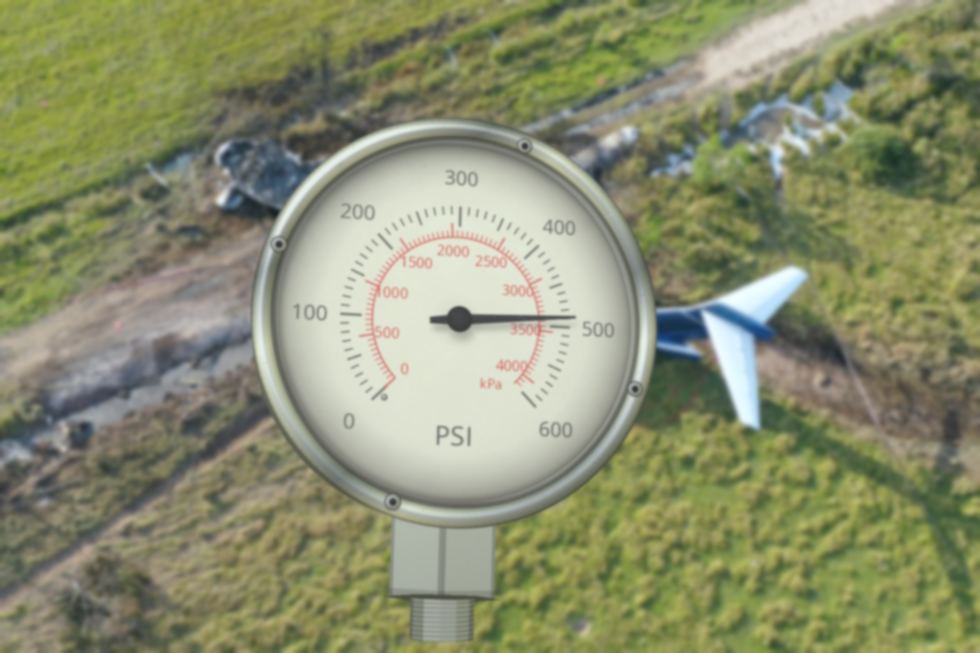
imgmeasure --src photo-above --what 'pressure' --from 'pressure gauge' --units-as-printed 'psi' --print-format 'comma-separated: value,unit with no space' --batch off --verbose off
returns 490,psi
